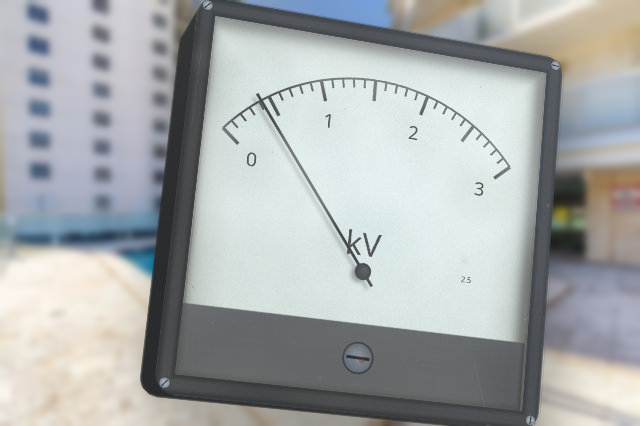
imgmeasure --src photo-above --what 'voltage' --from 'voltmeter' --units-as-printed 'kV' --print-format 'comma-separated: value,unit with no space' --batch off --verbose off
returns 0.4,kV
